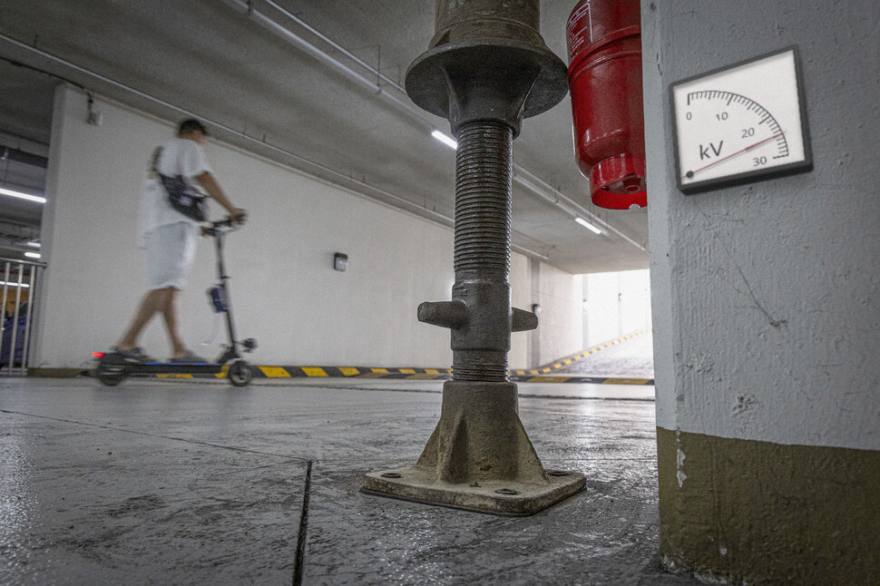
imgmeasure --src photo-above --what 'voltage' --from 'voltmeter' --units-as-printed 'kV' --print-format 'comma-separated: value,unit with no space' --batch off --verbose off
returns 25,kV
